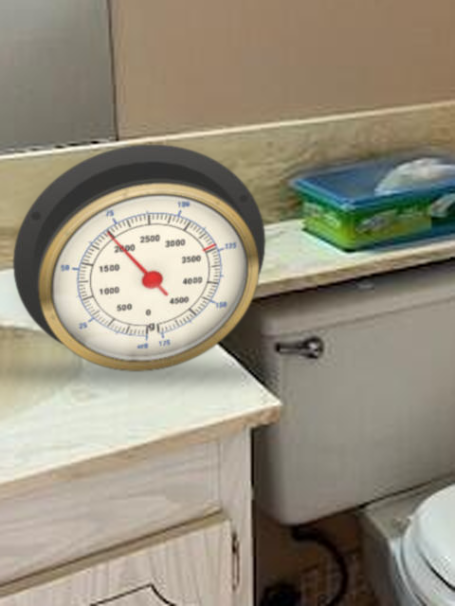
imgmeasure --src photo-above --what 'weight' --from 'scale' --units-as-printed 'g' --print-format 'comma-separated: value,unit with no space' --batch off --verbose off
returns 2000,g
